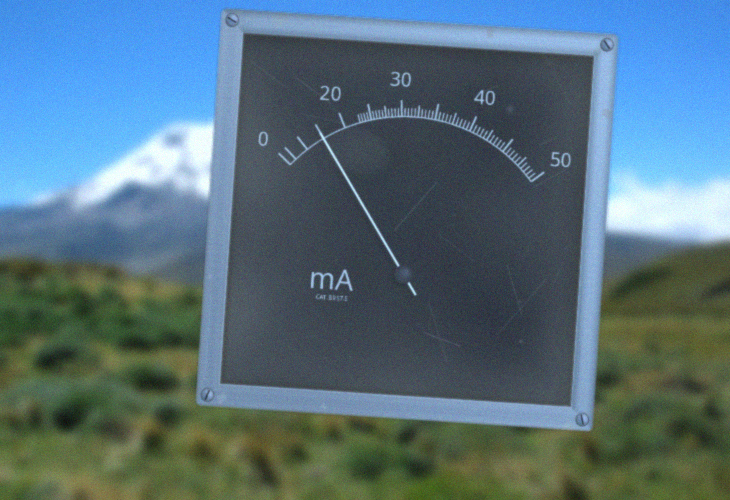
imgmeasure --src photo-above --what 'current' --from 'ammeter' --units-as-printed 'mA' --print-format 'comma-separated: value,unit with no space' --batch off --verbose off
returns 15,mA
